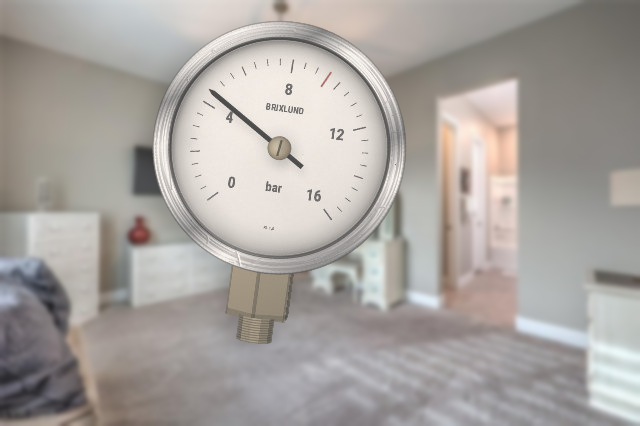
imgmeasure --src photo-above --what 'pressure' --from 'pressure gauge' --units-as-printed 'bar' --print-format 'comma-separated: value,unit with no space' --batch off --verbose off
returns 4.5,bar
